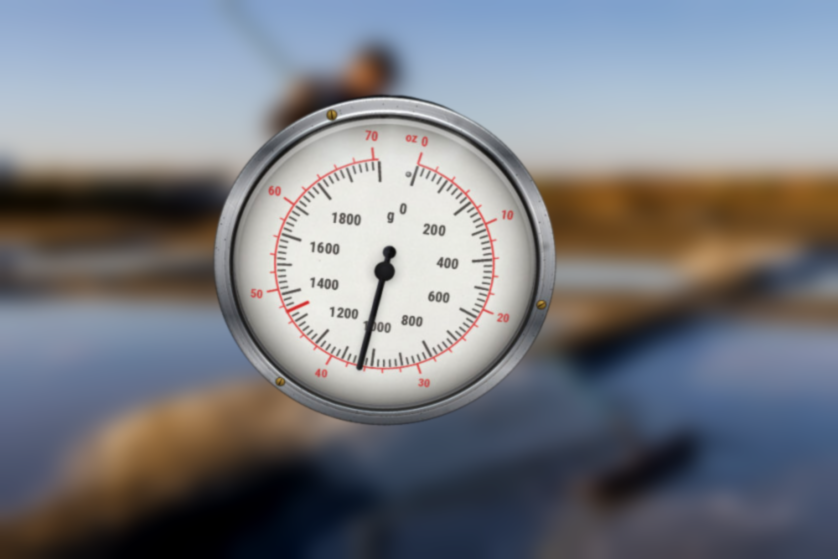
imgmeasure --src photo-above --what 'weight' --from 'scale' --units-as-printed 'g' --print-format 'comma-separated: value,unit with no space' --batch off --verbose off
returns 1040,g
